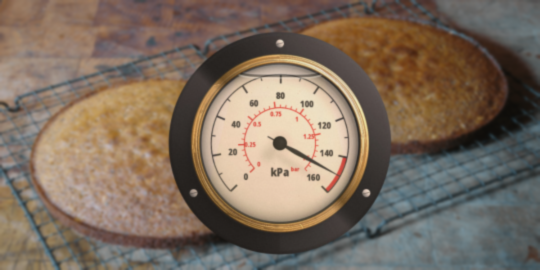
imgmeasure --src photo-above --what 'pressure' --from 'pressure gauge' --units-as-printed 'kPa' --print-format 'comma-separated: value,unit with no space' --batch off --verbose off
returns 150,kPa
